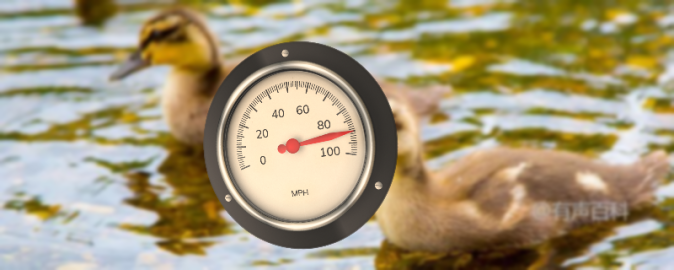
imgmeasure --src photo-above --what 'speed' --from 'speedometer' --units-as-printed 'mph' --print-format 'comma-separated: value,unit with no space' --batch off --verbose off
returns 90,mph
